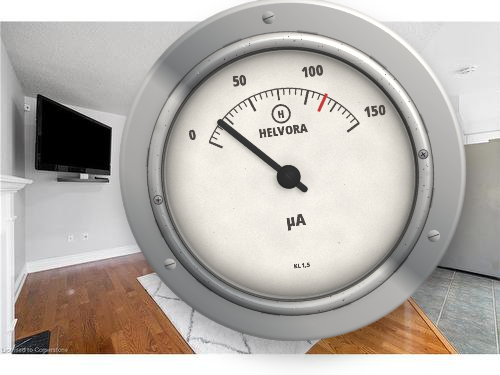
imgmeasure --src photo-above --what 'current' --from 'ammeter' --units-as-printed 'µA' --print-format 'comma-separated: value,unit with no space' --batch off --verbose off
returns 20,µA
